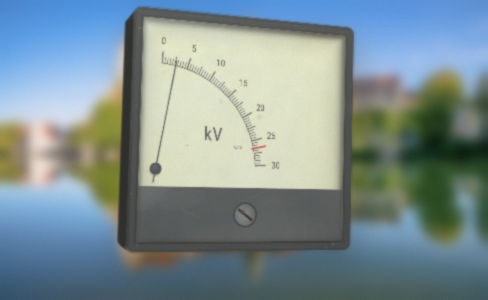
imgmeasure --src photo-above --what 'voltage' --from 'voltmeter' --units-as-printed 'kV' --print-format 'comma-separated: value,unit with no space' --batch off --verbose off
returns 2.5,kV
